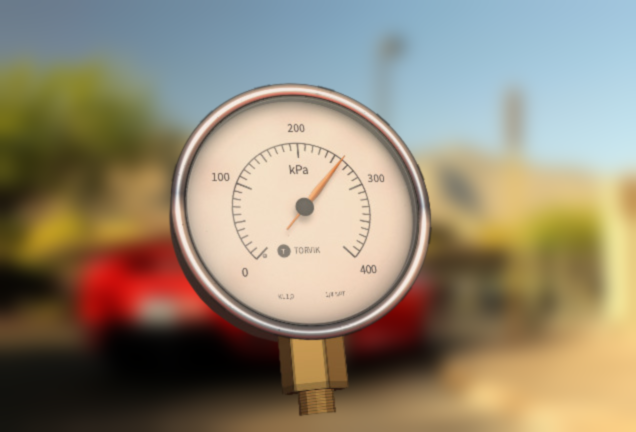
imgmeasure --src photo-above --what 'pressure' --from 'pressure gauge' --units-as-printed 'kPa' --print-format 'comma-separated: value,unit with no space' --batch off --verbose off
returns 260,kPa
